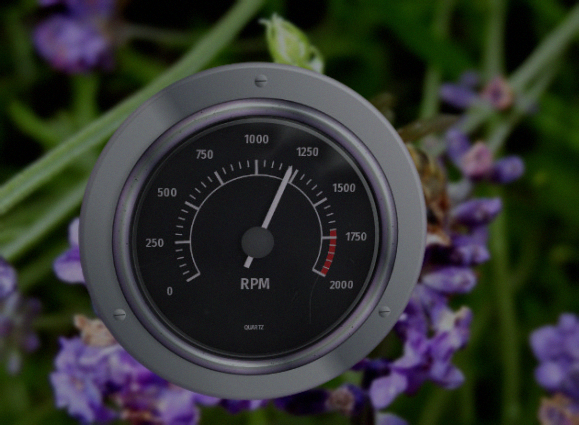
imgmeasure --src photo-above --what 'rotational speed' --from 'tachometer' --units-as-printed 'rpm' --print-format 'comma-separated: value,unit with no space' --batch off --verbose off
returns 1200,rpm
